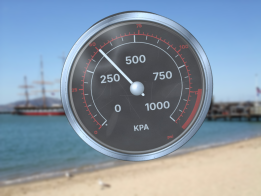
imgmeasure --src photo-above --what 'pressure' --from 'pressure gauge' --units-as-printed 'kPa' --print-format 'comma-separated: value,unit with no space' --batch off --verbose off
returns 350,kPa
